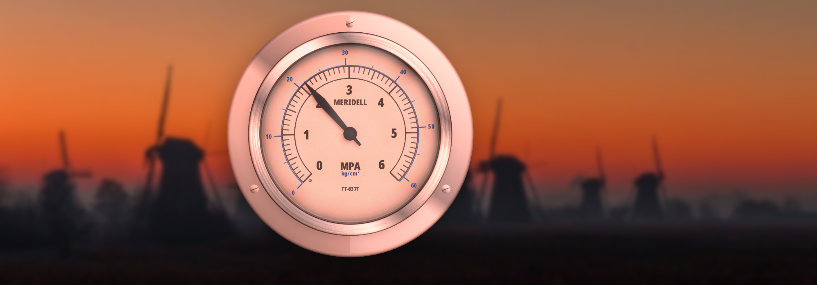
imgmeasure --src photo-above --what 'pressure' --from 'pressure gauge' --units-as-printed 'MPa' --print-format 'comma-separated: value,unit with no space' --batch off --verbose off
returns 2.1,MPa
